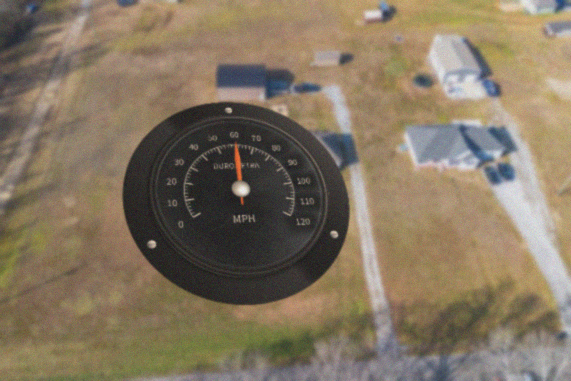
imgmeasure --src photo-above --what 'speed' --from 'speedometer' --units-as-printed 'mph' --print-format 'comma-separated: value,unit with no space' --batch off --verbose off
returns 60,mph
